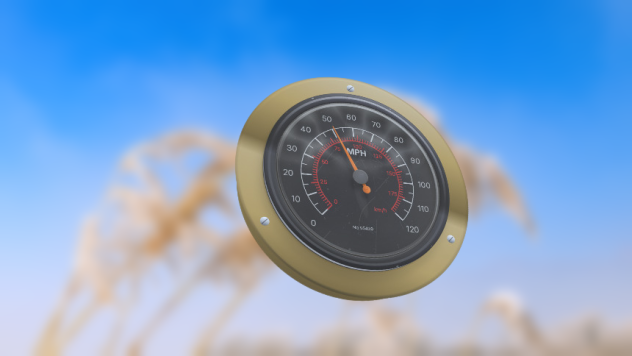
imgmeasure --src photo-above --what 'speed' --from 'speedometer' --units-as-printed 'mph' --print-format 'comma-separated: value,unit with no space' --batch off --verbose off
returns 50,mph
